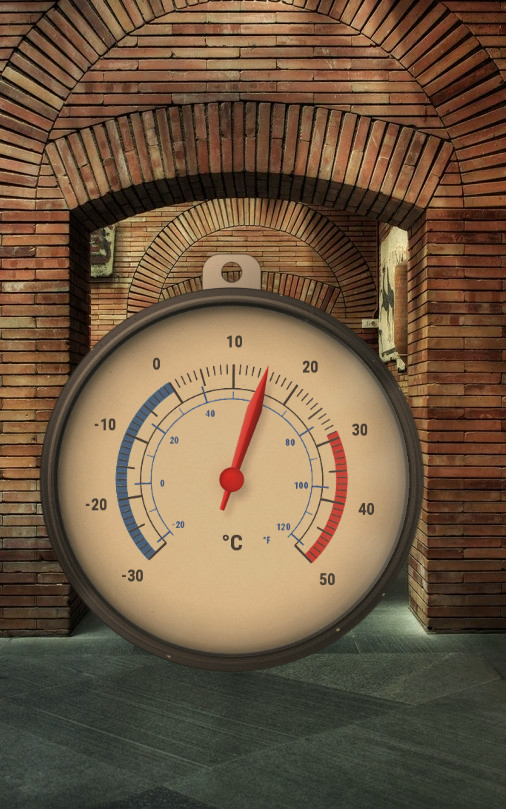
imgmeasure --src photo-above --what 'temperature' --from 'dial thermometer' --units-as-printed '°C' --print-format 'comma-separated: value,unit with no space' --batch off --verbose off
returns 15,°C
